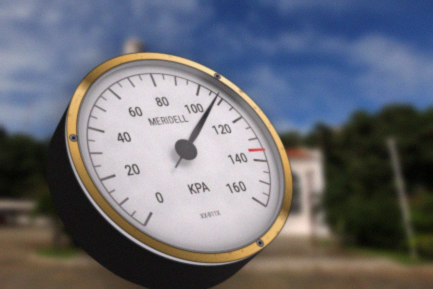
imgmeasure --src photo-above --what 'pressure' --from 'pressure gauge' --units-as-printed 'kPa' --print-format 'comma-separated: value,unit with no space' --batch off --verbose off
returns 107.5,kPa
